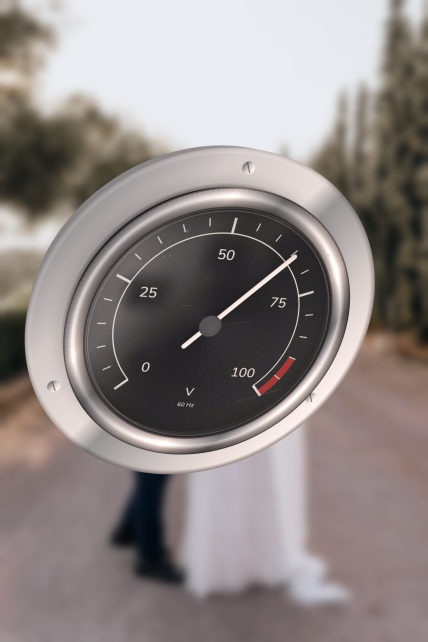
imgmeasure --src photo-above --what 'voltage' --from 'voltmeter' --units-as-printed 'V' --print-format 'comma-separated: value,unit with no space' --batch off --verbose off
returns 65,V
